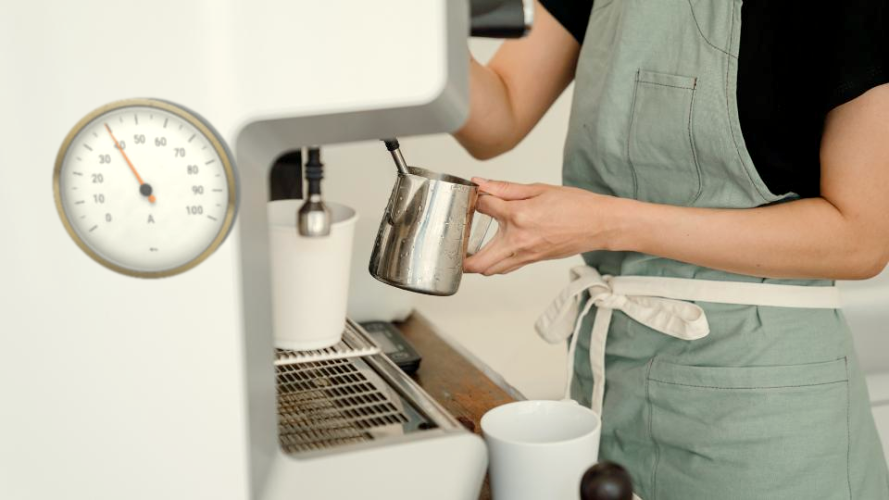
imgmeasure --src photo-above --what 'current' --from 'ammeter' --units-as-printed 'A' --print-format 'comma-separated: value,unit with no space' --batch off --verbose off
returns 40,A
